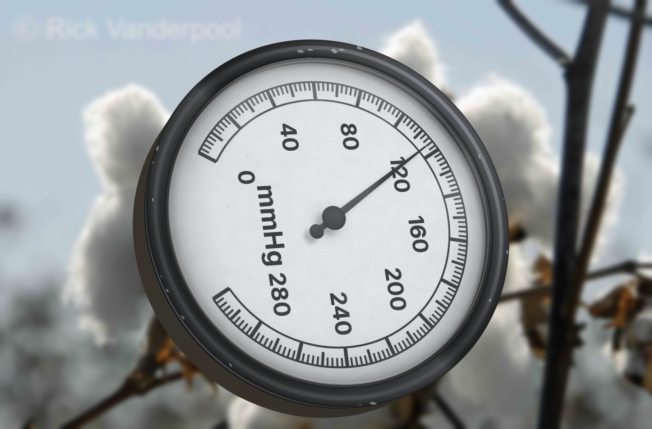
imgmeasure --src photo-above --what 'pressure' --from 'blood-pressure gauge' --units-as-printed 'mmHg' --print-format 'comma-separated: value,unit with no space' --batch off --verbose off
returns 116,mmHg
